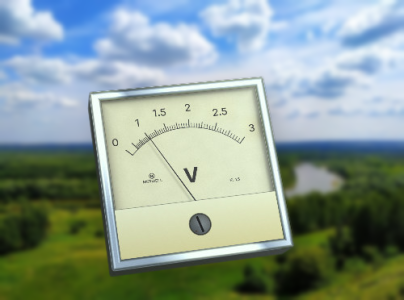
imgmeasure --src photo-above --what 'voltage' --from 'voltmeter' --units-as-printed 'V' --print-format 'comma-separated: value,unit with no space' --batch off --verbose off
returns 1,V
